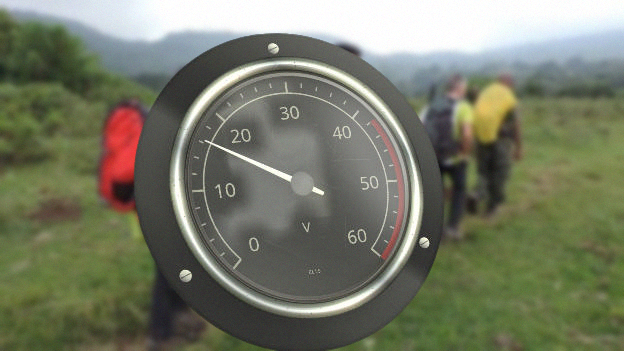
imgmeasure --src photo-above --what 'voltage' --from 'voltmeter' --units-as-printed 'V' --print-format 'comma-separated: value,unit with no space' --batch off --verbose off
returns 16,V
